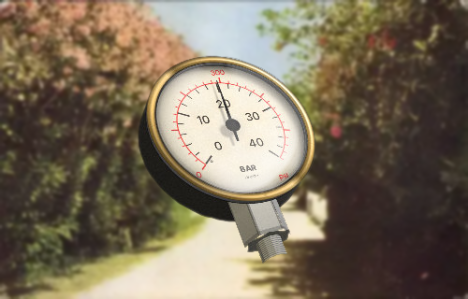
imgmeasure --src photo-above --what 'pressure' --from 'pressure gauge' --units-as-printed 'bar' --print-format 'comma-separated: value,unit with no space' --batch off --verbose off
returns 20,bar
